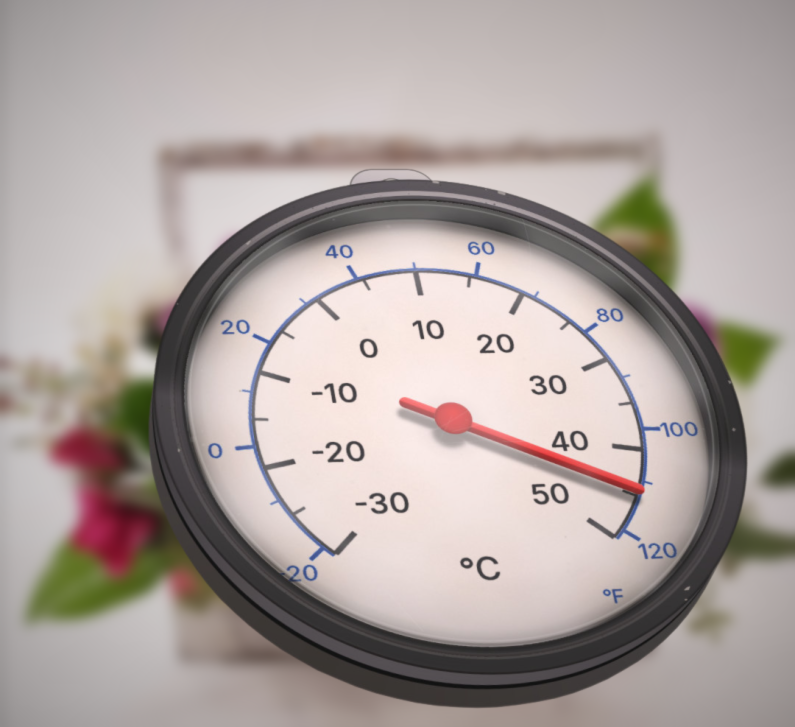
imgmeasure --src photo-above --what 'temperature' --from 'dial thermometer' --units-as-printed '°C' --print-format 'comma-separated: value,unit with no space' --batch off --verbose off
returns 45,°C
